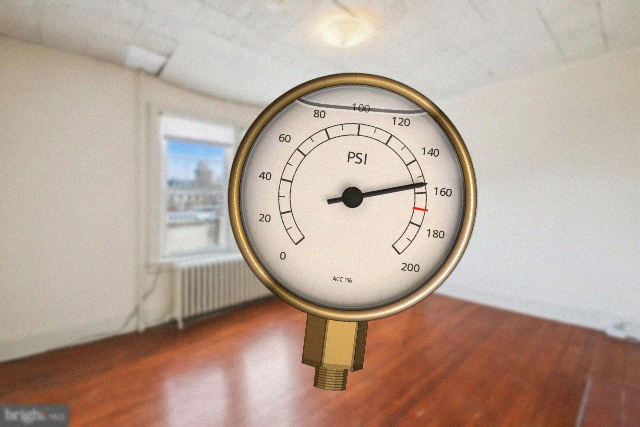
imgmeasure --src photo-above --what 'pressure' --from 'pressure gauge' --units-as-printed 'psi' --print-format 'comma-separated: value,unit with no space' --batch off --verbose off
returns 155,psi
